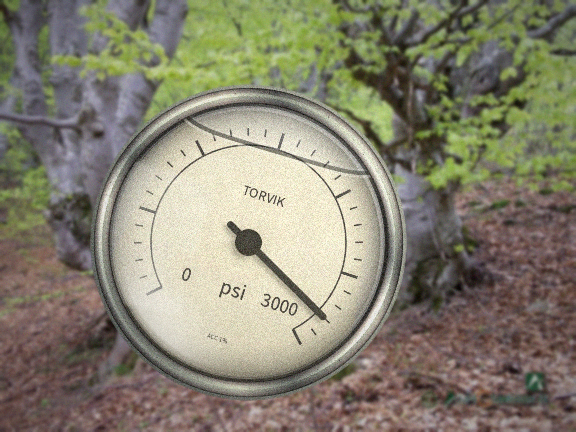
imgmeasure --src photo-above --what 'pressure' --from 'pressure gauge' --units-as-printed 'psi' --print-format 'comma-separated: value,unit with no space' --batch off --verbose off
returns 2800,psi
